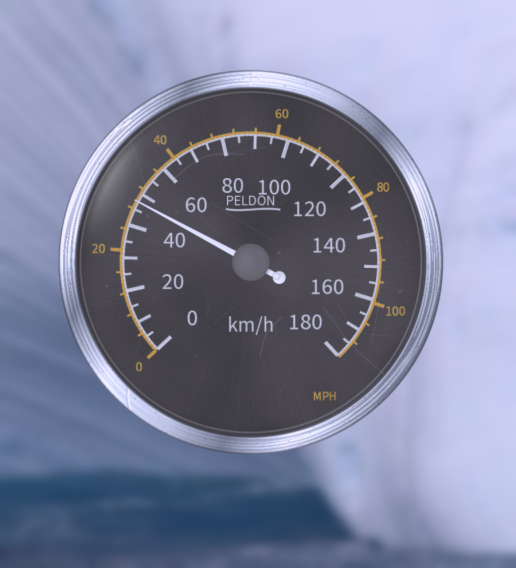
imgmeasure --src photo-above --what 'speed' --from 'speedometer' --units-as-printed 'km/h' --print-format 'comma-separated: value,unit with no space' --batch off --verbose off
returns 47.5,km/h
